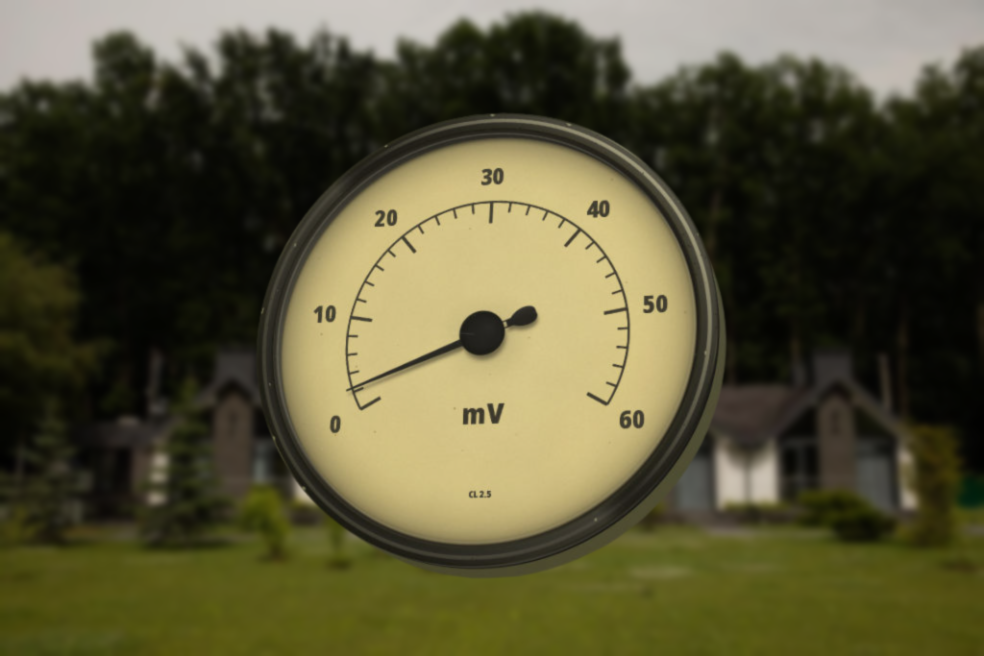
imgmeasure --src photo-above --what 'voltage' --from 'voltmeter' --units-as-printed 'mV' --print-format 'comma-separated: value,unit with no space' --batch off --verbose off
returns 2,mV
